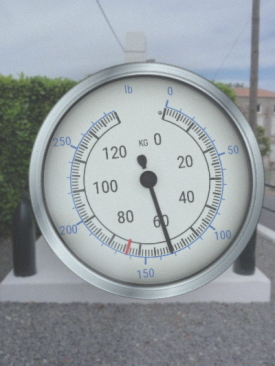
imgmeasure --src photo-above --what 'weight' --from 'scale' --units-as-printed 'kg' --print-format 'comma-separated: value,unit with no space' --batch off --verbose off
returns 60,kg
